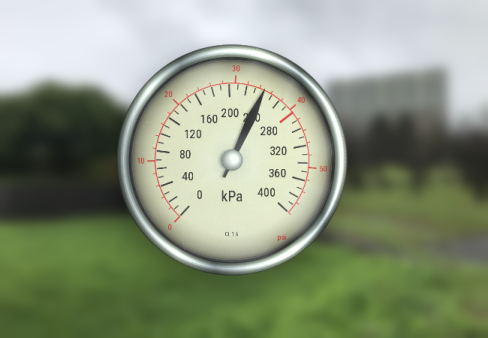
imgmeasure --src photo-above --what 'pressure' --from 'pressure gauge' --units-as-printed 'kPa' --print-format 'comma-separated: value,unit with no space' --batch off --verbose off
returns 240,kPa
